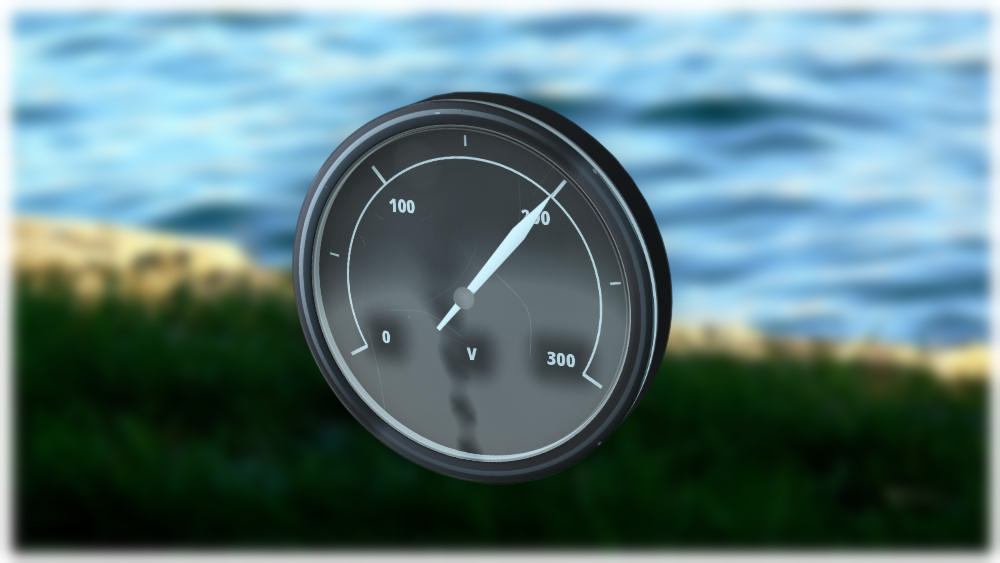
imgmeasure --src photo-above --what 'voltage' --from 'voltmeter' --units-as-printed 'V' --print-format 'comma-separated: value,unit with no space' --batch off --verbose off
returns 200,V
